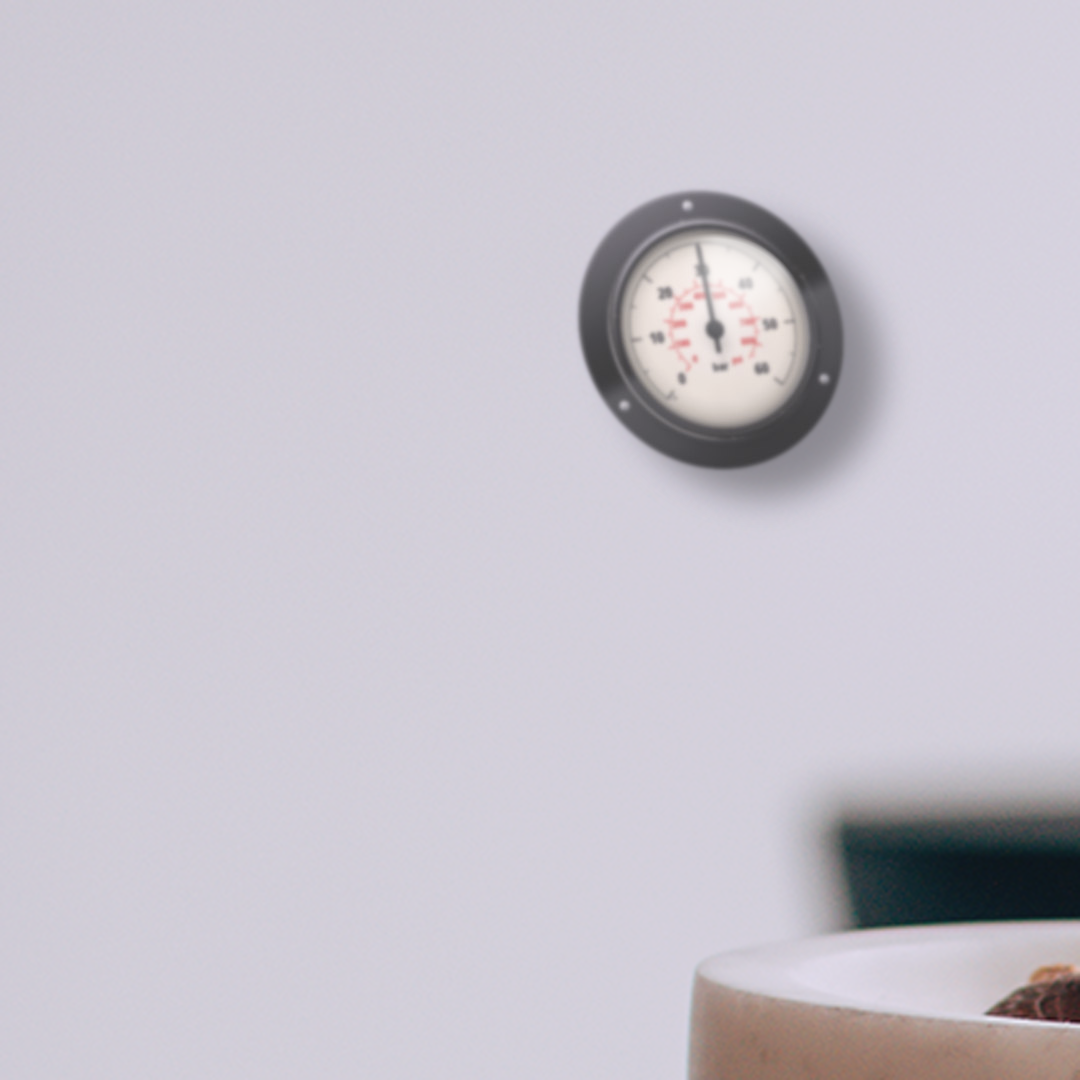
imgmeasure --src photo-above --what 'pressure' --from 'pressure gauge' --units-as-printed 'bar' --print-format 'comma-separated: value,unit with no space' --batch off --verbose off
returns 30,bar
